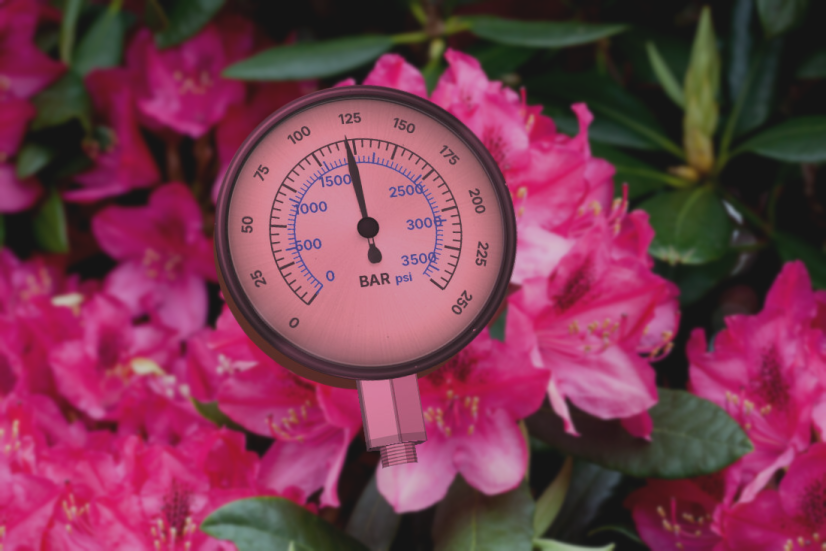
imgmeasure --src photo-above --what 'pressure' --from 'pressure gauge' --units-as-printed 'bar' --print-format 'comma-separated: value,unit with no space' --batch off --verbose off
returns 120,bar
